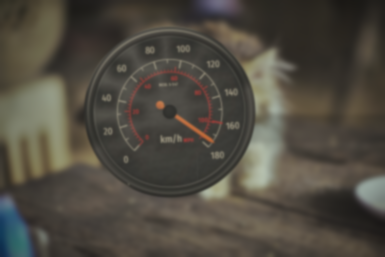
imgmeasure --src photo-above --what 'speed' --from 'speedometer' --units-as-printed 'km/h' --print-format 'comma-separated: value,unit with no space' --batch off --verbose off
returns 175,km/h
